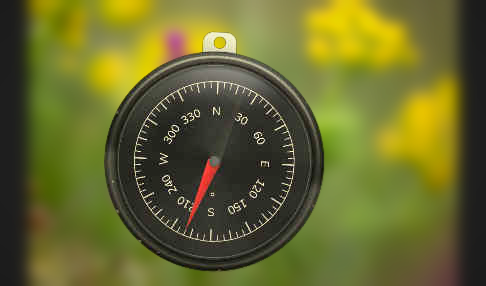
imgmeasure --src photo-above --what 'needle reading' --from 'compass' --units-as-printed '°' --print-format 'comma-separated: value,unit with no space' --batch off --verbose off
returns 200,°
